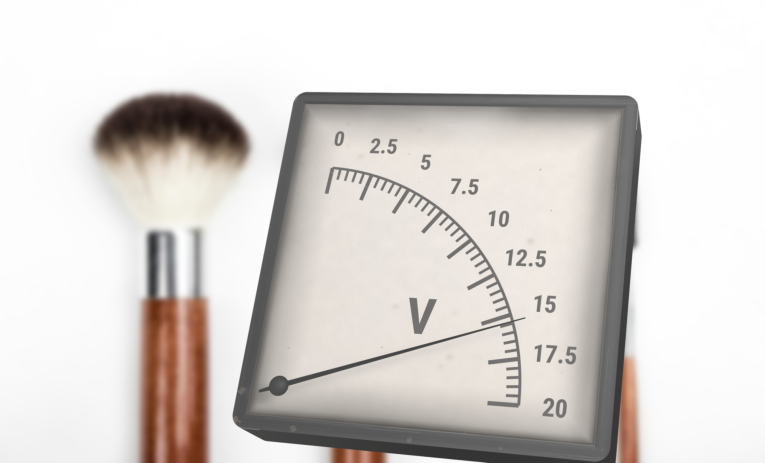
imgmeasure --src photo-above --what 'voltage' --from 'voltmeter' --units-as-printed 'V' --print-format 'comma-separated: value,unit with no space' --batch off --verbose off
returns 15.5,V
